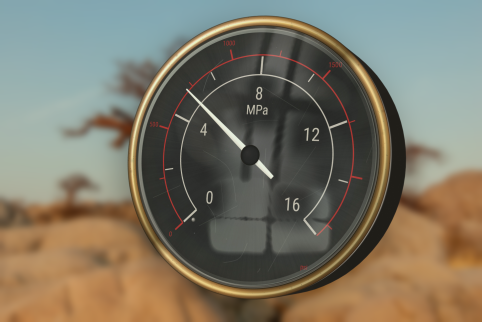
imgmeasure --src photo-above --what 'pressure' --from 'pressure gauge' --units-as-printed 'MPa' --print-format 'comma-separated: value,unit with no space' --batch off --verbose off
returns 5,MPa
